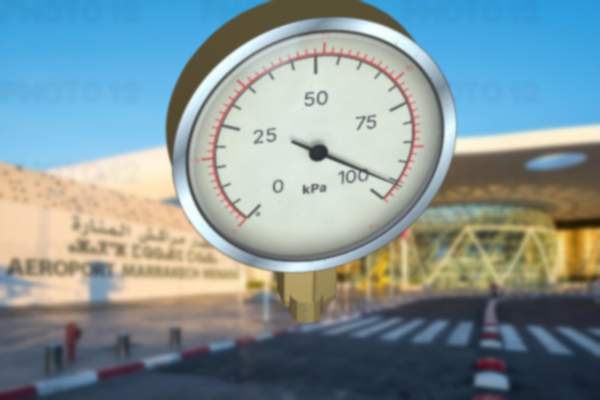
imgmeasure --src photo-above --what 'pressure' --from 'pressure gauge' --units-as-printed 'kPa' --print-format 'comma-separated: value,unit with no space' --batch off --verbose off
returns 95,kPa
